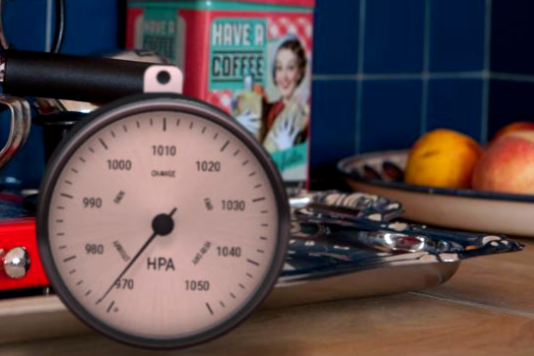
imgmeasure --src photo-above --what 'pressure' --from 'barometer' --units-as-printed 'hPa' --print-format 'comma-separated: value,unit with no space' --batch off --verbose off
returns 972,hPa
